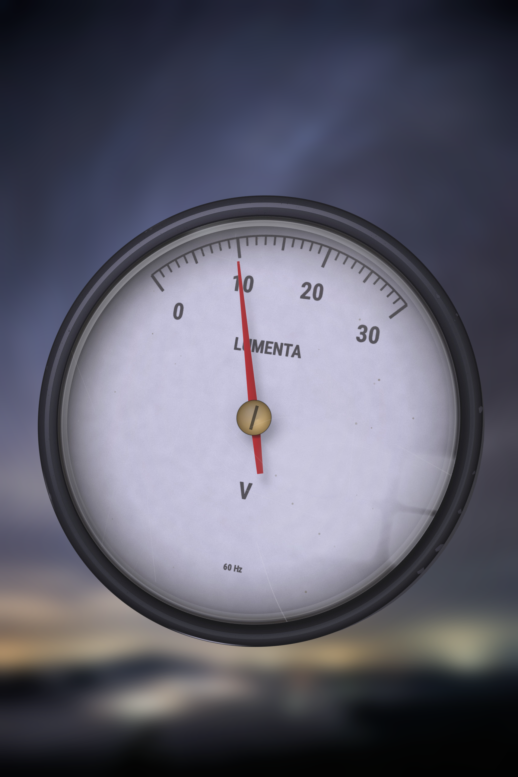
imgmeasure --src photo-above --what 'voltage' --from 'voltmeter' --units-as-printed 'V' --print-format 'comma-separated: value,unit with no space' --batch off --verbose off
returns 10,V
